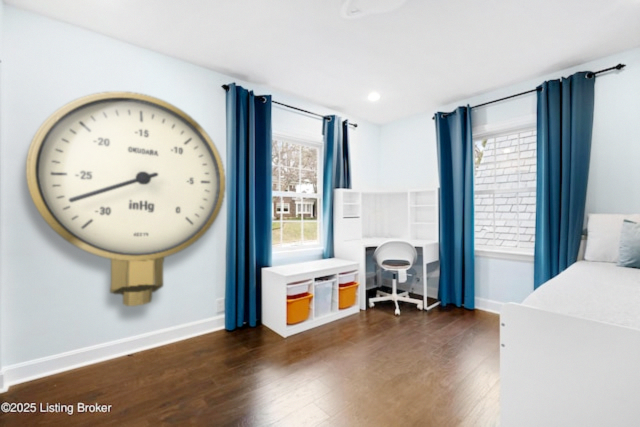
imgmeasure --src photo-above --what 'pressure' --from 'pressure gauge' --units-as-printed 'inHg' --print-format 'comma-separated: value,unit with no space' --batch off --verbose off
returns -27.5,inHg
